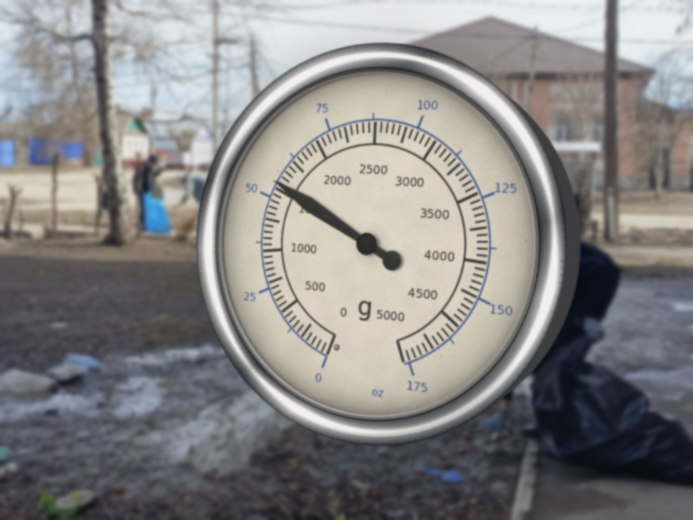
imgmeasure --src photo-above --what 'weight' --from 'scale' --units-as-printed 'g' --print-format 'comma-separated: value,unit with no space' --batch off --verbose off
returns 1550,g
